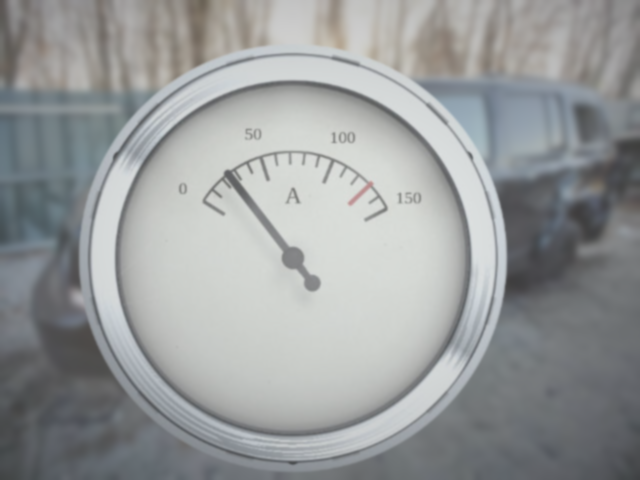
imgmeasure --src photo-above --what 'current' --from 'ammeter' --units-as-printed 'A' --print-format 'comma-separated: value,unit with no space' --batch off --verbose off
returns 25,A
